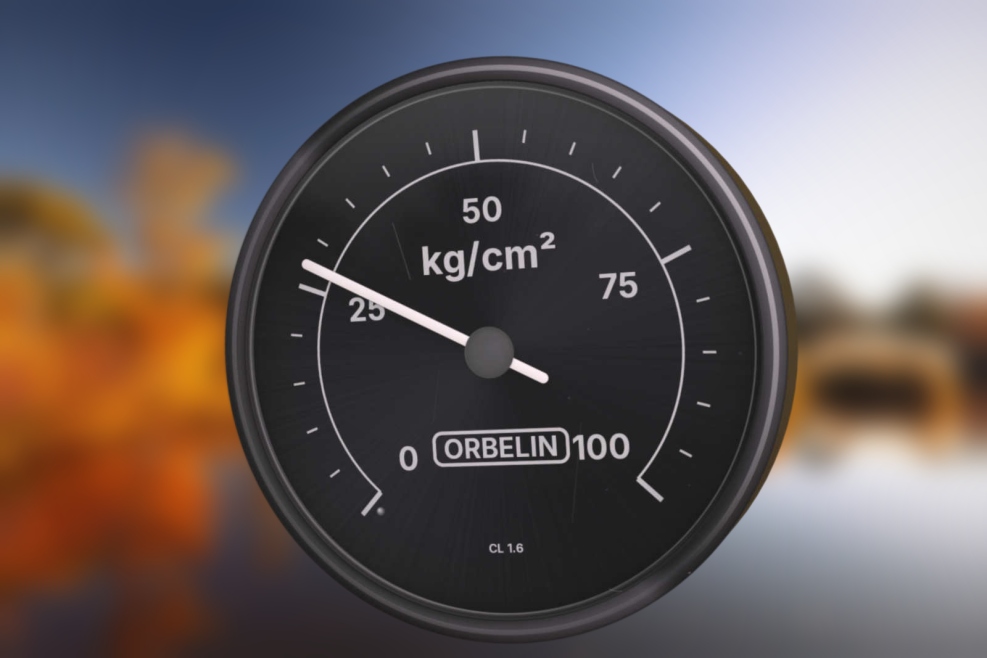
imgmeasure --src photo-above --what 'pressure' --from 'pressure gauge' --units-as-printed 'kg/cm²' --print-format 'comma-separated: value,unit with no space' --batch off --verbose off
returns 27.5,kg/cm²
